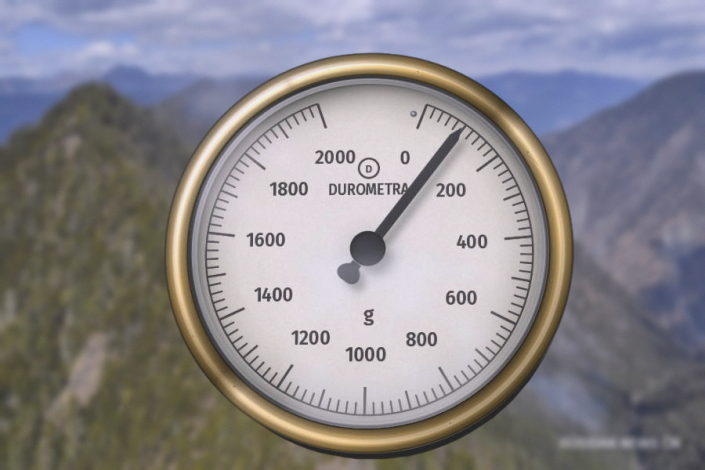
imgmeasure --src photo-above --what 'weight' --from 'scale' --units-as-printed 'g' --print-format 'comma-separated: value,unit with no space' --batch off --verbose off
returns 100,g
